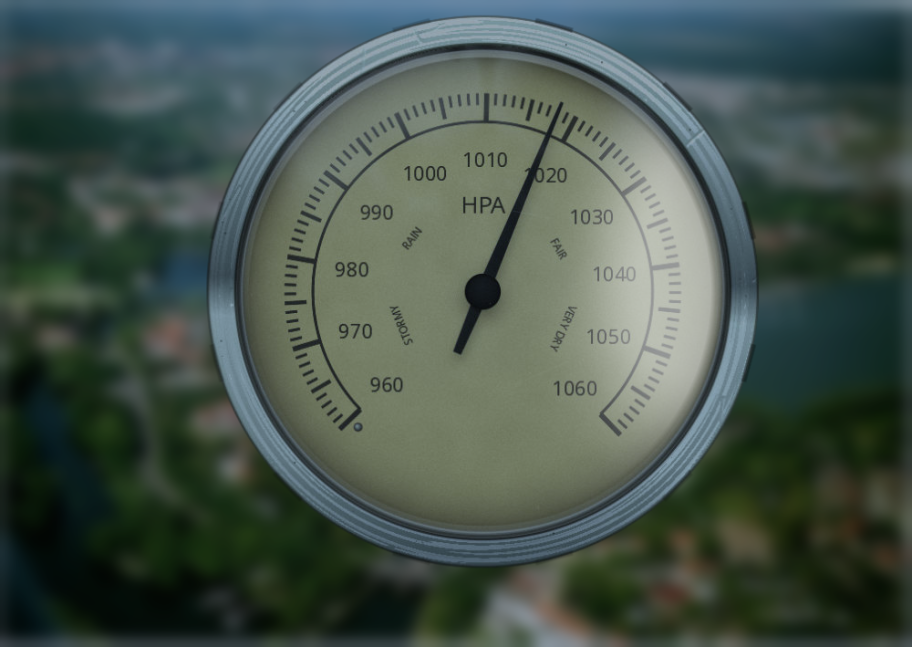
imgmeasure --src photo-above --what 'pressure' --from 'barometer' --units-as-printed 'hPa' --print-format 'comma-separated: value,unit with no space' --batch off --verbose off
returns 1018,hPa
